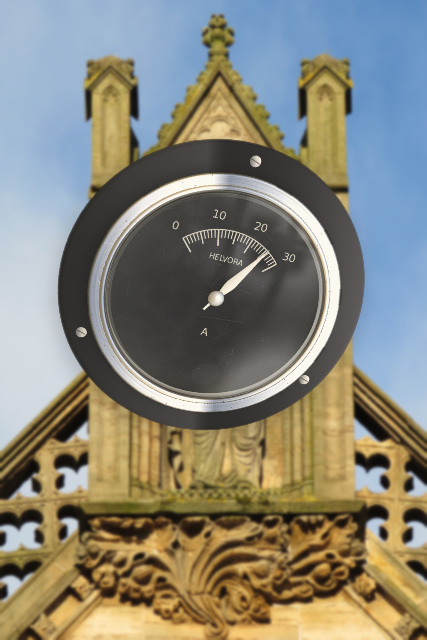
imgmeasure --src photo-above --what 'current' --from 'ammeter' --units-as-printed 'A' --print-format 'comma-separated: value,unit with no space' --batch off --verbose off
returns 25,A
